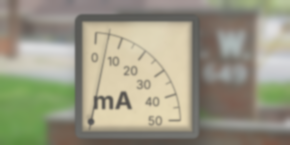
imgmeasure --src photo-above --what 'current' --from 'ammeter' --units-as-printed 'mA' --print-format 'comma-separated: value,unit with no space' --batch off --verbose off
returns 5,mA
